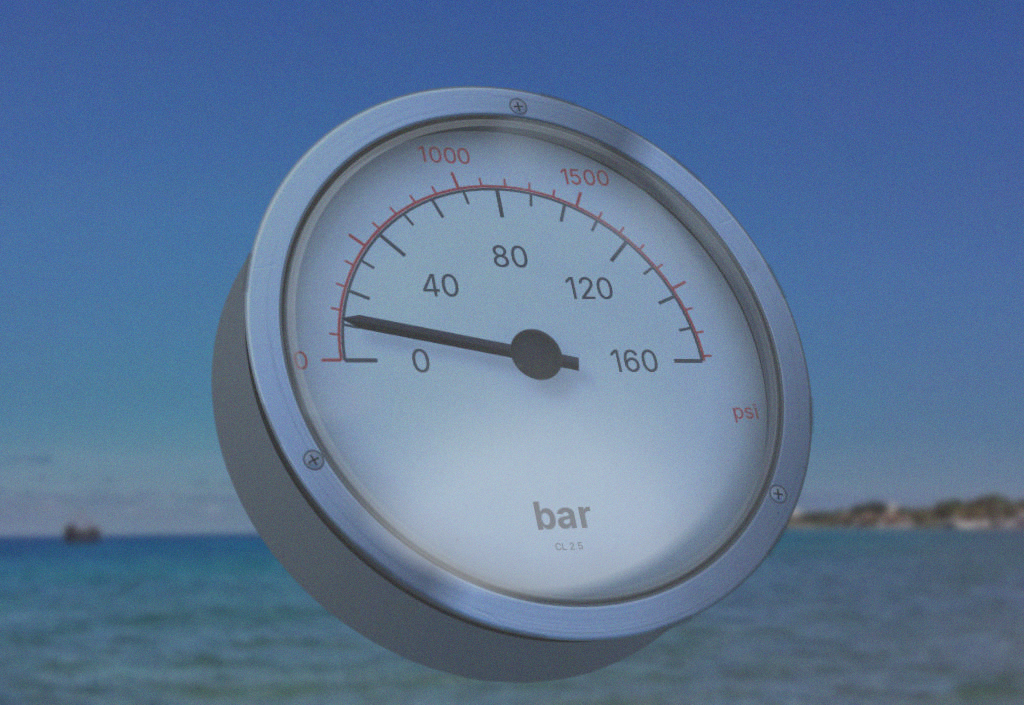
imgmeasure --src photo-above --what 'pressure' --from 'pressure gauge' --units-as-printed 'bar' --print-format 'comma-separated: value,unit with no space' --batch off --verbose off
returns 10,bar
